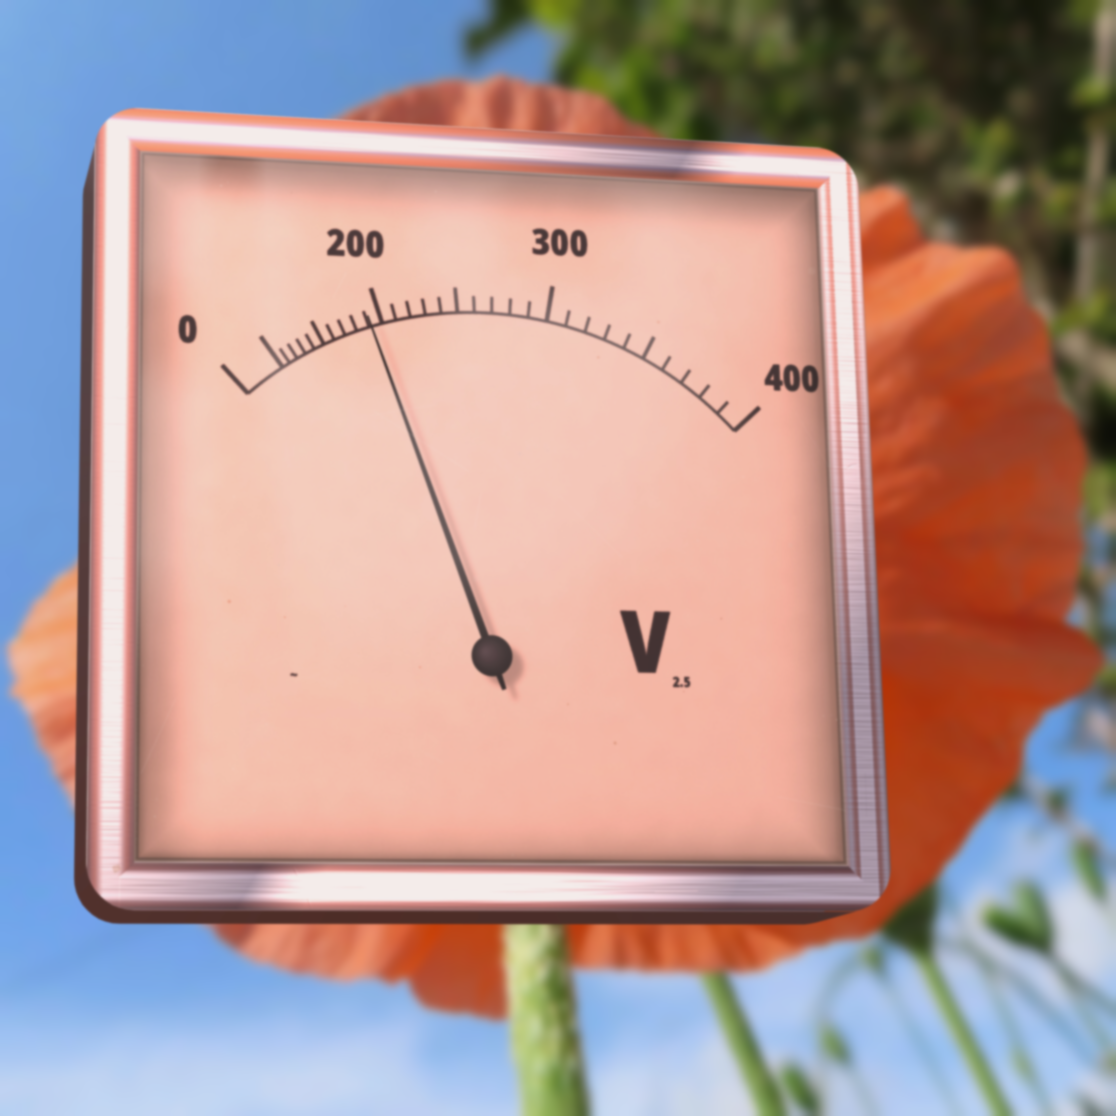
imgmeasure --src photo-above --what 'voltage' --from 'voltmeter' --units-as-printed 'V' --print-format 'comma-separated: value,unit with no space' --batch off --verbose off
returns 190,V
